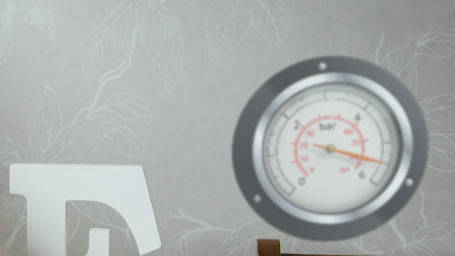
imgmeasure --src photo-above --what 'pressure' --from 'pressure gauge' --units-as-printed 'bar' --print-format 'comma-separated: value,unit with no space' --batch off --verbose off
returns 5.5,bar
